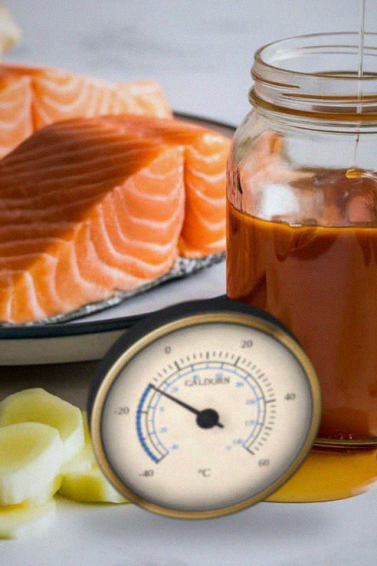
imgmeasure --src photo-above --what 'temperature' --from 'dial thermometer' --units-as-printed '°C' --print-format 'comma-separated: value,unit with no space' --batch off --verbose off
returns -10,°C
